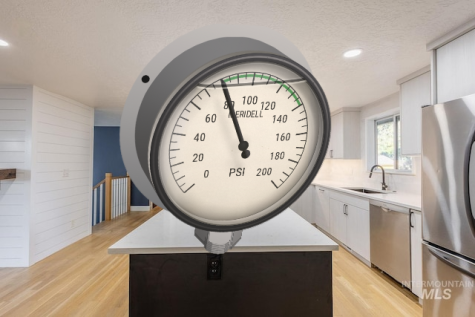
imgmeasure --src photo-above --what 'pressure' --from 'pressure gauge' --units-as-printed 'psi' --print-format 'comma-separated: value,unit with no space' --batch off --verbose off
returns 80,psi
